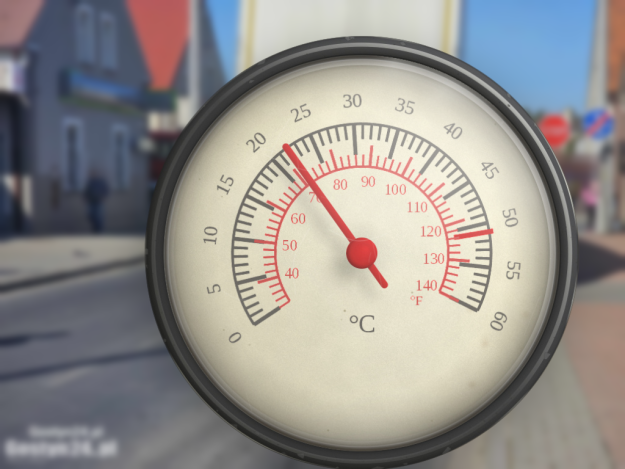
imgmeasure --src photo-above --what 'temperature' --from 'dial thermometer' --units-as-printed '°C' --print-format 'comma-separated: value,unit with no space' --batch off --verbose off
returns 22,°C
